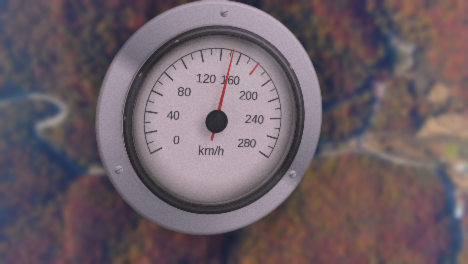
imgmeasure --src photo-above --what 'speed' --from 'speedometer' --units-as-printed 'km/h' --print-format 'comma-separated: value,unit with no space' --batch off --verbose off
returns 150,km/h
